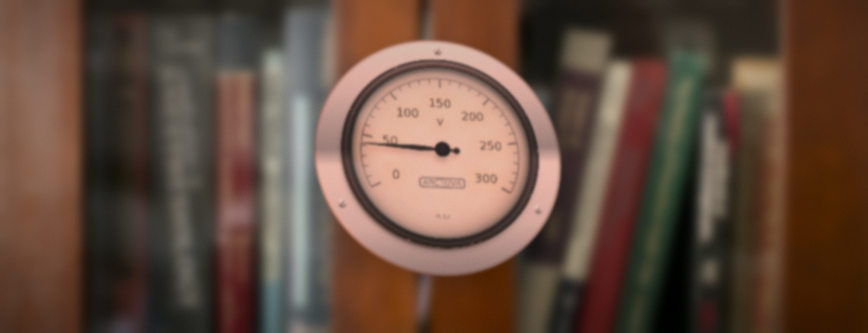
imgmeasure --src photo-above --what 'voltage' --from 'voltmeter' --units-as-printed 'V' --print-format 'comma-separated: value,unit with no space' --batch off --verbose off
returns 40,V
